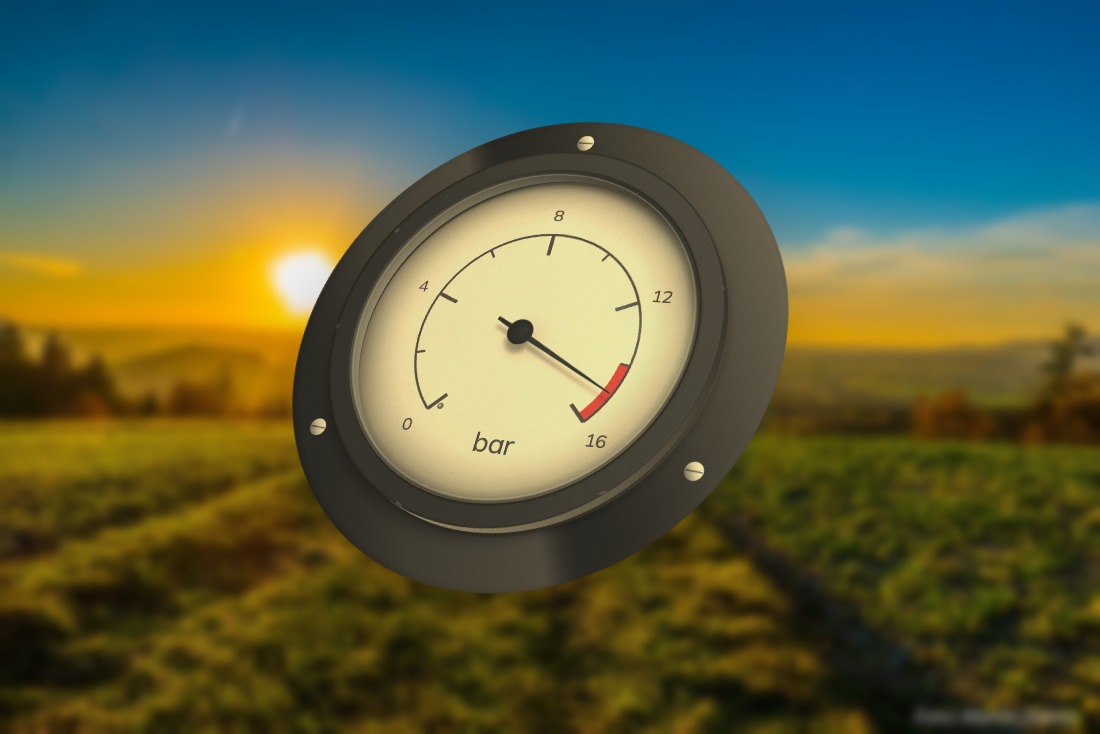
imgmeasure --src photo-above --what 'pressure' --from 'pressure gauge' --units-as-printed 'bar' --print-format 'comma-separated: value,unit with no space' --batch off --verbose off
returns 15,bar
